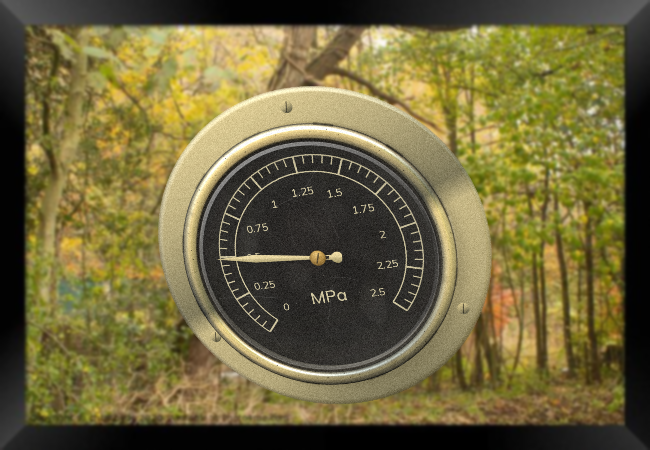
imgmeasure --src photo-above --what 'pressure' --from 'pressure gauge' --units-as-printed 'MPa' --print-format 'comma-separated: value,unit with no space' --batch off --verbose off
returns 0.5,MPa
